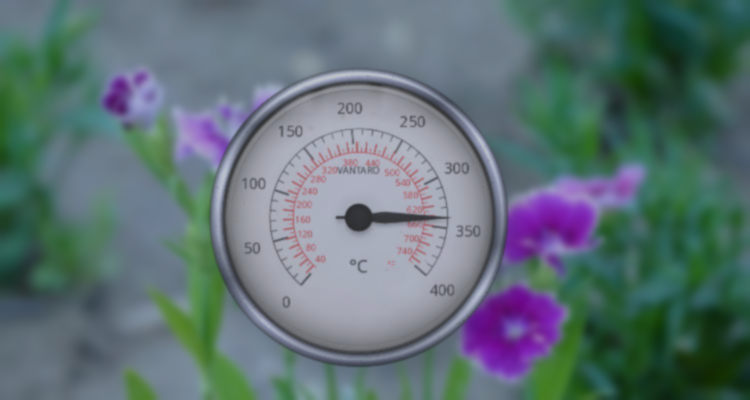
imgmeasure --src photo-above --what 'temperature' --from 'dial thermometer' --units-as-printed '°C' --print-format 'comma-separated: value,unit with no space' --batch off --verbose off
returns 340,°C
